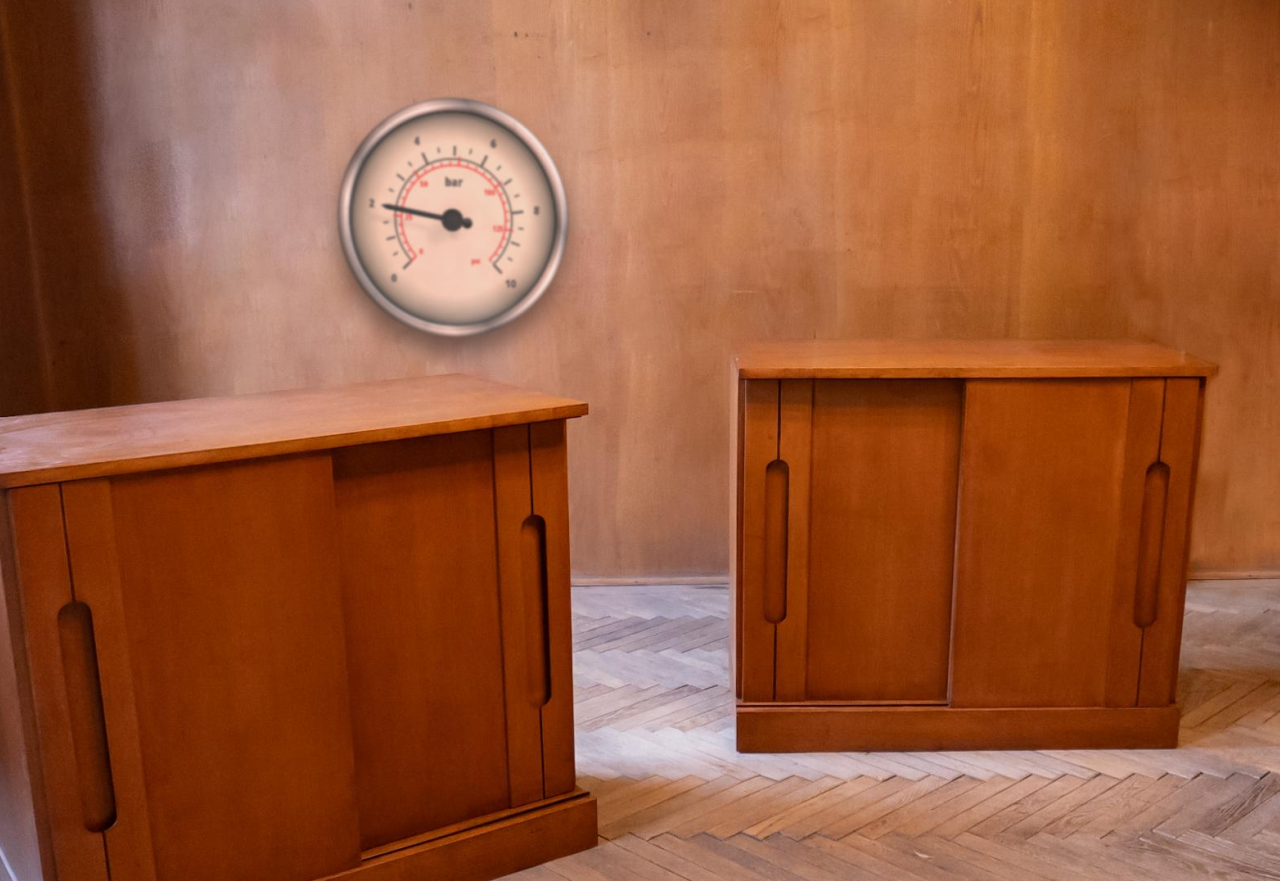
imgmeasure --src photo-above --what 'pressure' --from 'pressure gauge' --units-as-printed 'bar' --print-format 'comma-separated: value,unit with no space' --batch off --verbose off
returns 2,bar
